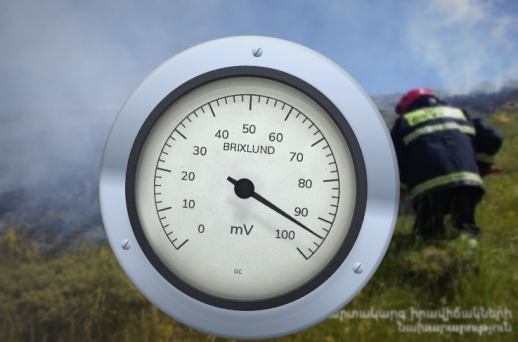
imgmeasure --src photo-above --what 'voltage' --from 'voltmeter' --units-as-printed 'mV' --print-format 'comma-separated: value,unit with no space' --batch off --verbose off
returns 94,mV
